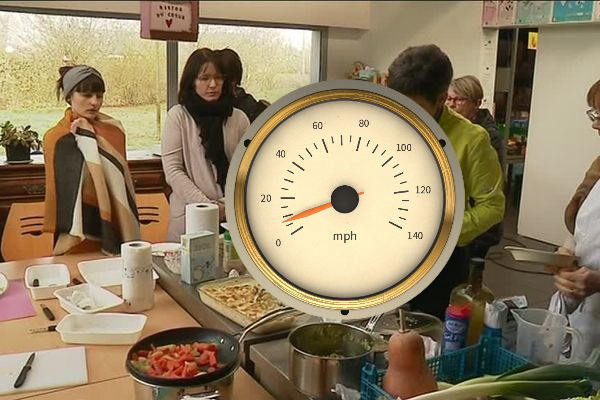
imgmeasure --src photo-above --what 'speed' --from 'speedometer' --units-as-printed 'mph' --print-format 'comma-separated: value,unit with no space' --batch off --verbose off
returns 7.5,mph
